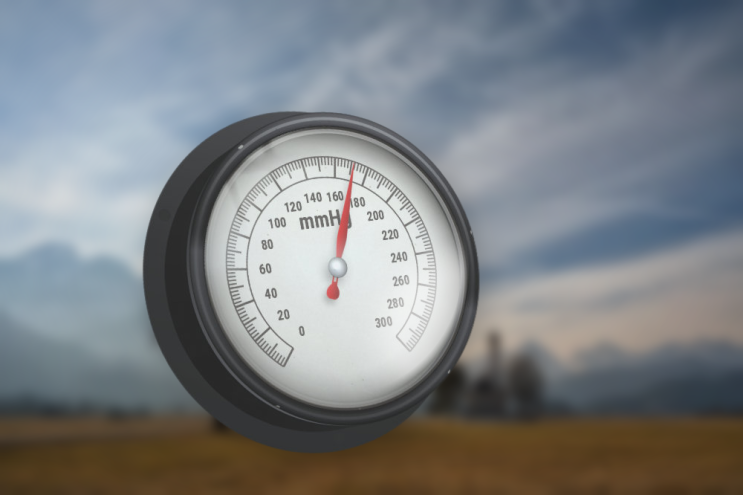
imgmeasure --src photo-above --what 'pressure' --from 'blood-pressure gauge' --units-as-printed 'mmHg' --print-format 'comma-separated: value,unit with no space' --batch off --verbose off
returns 170,mmHg
